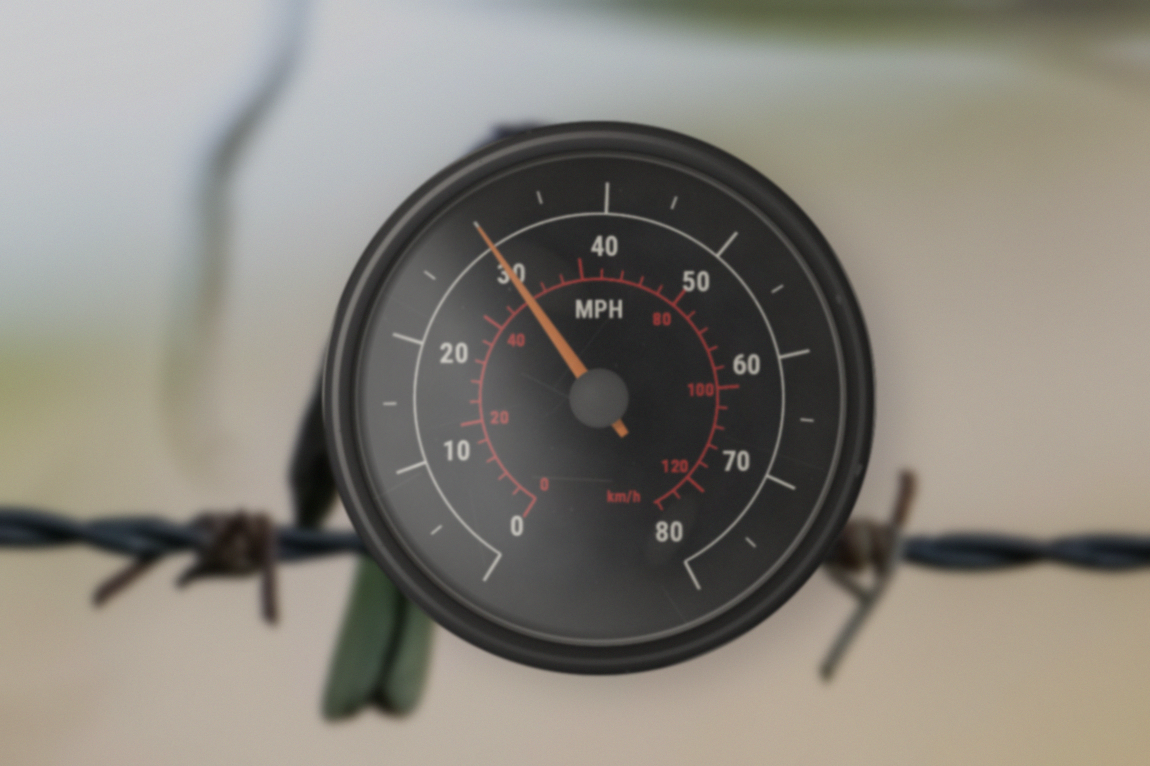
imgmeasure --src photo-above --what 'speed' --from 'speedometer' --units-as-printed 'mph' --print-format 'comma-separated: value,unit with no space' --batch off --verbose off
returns 30,mph
